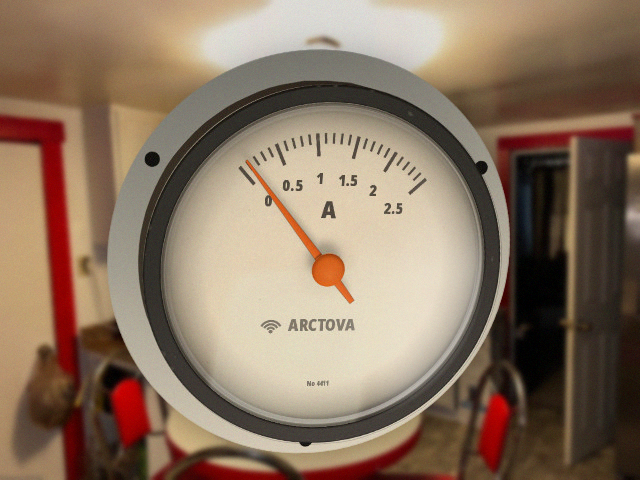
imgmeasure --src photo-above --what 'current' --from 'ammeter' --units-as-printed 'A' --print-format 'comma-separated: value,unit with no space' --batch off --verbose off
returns 0.1,A
